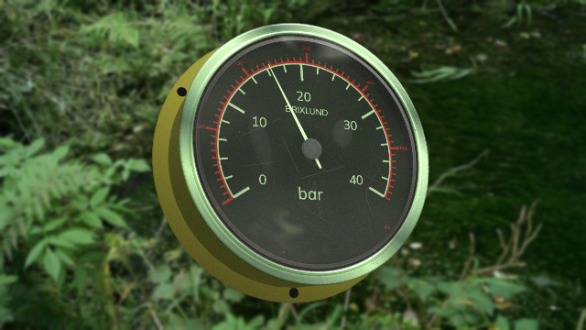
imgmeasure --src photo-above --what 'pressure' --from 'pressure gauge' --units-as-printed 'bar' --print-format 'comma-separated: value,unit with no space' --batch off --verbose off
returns 16,bar
